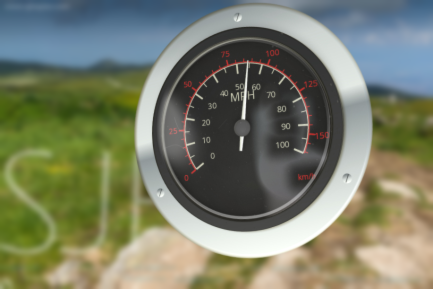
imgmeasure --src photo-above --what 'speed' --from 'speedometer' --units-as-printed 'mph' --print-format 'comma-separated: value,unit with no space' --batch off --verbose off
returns 55,mph
